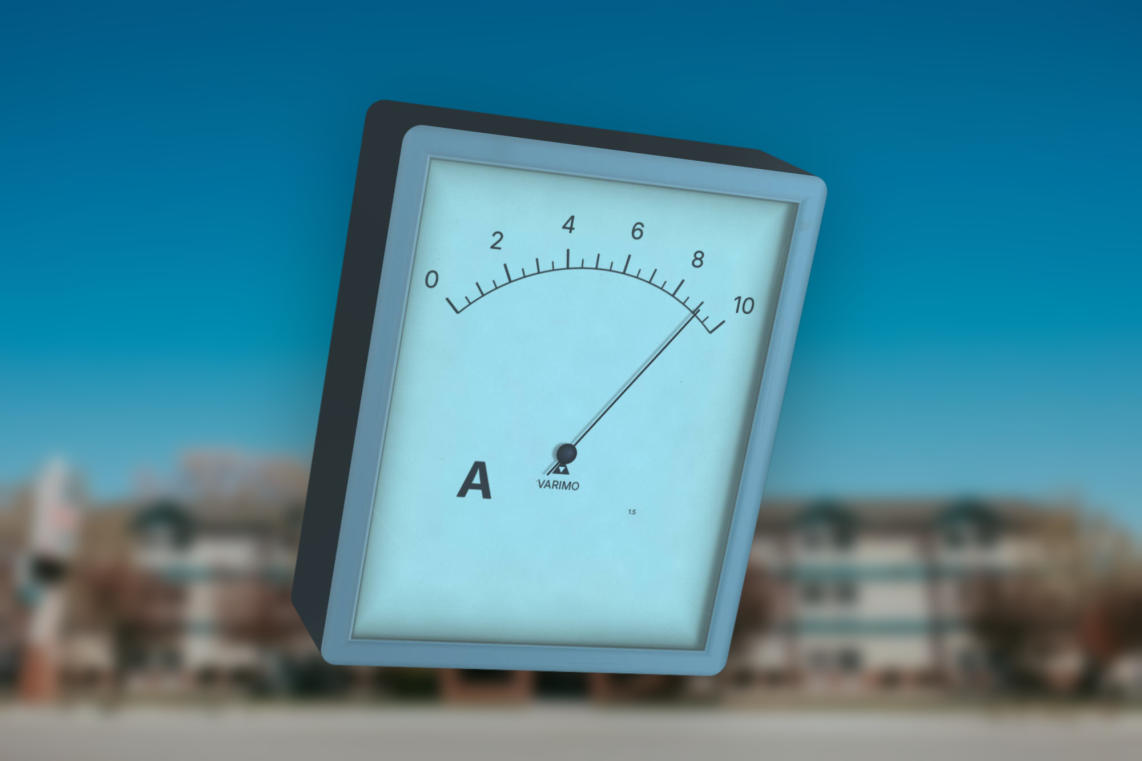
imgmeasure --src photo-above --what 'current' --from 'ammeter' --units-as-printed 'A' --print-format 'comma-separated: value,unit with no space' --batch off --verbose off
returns 9,A
